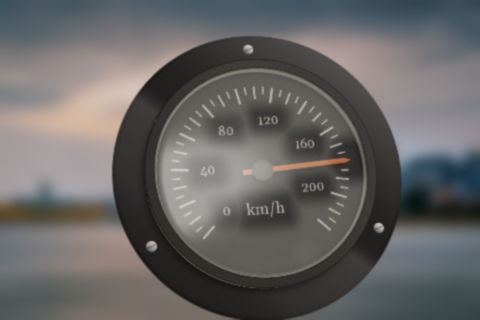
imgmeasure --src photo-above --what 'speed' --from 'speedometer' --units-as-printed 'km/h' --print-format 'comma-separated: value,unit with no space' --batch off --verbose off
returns 180,km/h
